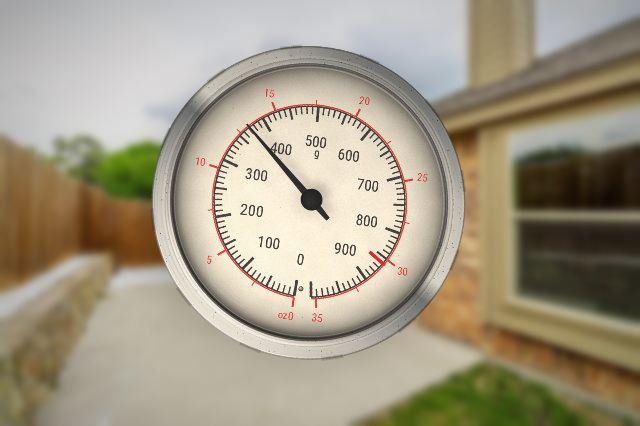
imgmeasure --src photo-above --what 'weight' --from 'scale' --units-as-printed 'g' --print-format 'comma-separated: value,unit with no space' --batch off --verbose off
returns 370,g
